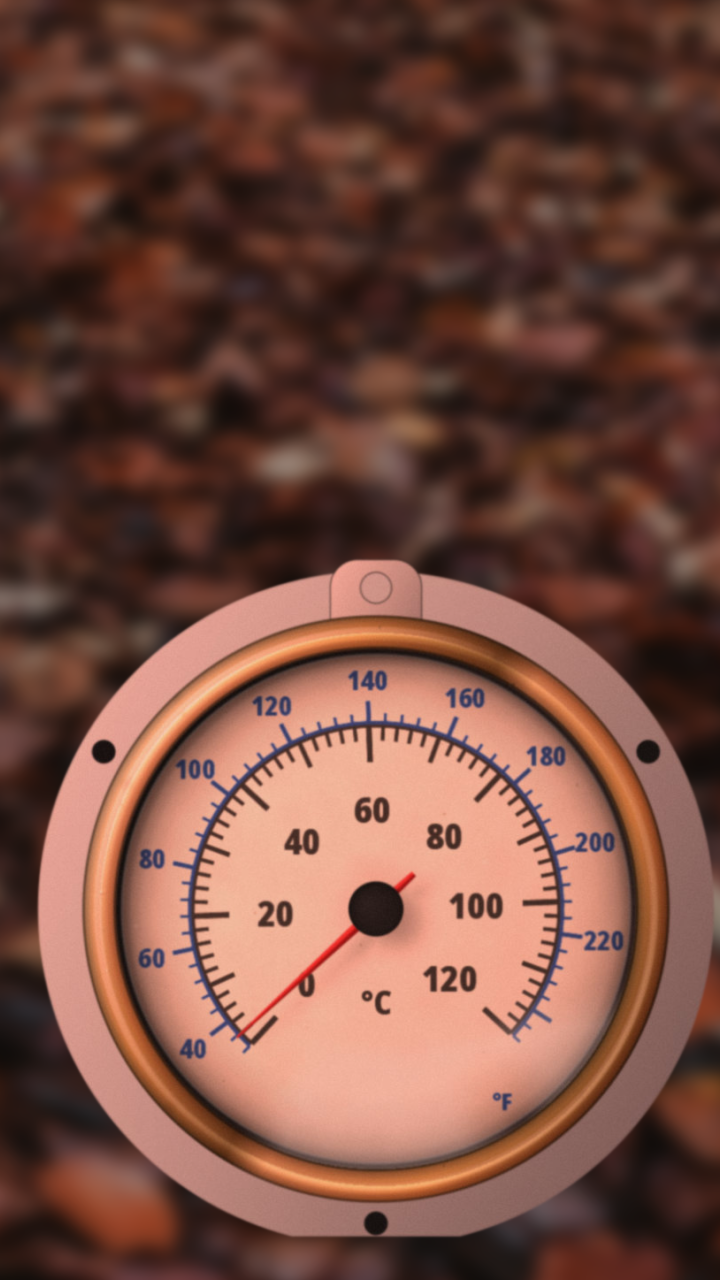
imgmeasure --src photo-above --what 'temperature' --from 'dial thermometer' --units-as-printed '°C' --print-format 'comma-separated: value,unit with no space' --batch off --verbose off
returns 2,°C
